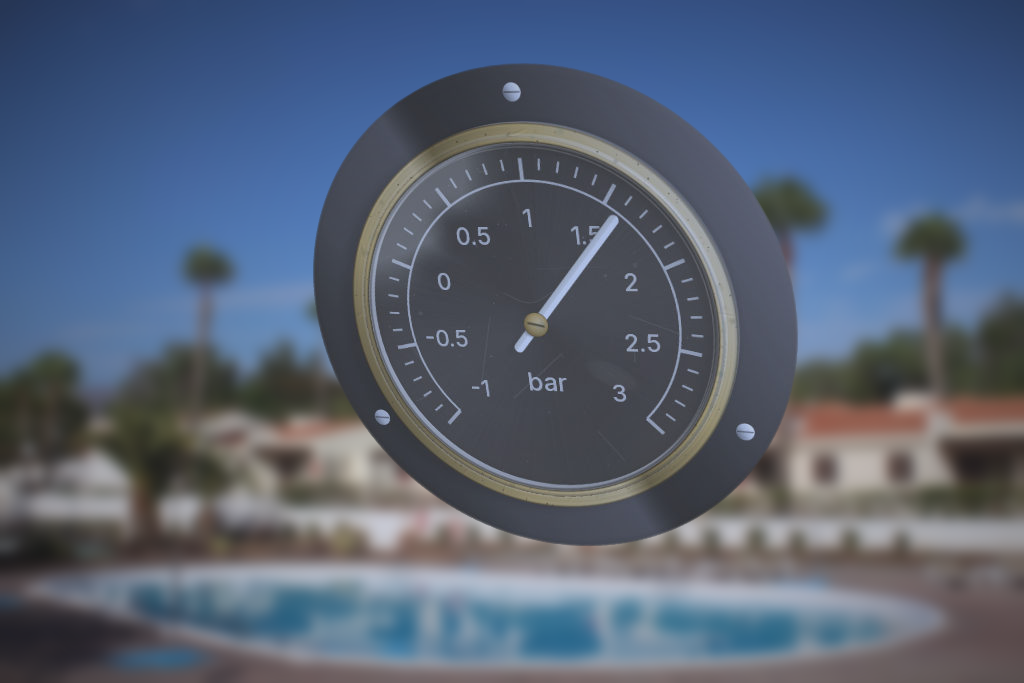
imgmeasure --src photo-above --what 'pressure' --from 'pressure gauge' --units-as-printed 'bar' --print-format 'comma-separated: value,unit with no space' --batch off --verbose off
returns 1.6,bar
